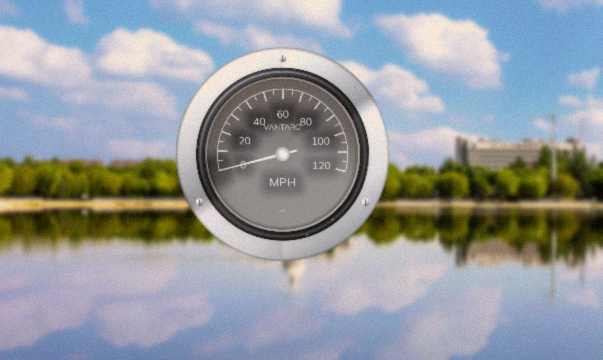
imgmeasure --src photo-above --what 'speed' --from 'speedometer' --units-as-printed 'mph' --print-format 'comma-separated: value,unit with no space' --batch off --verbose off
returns 0,mph
